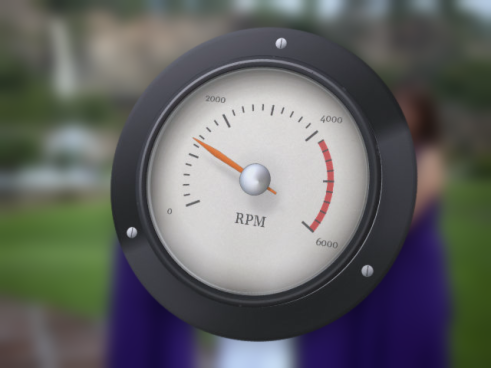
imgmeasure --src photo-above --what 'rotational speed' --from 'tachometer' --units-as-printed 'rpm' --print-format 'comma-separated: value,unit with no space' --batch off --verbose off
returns 1300,rpm
